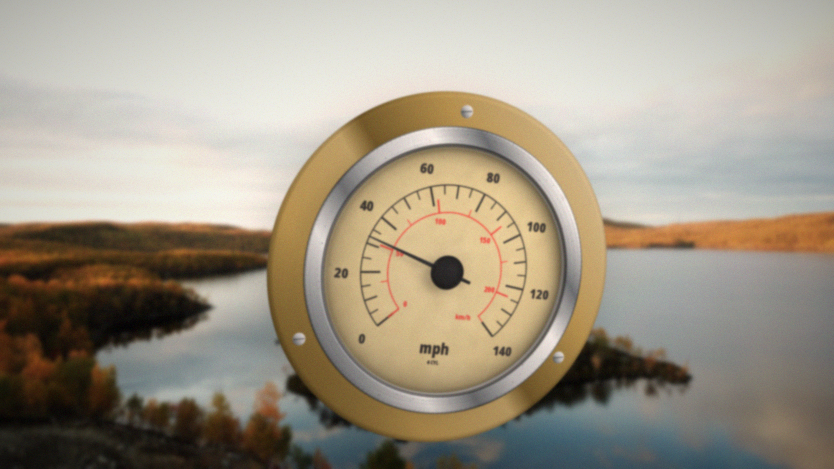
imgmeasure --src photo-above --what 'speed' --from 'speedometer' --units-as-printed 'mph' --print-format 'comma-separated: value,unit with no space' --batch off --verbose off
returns 32.5,mph
